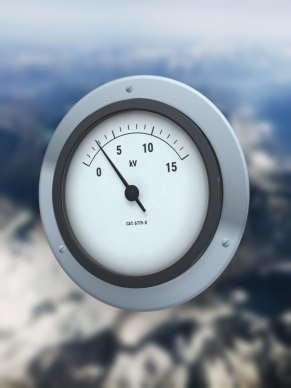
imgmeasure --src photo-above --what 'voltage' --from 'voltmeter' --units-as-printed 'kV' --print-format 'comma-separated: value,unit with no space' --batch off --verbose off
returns 3,kV
